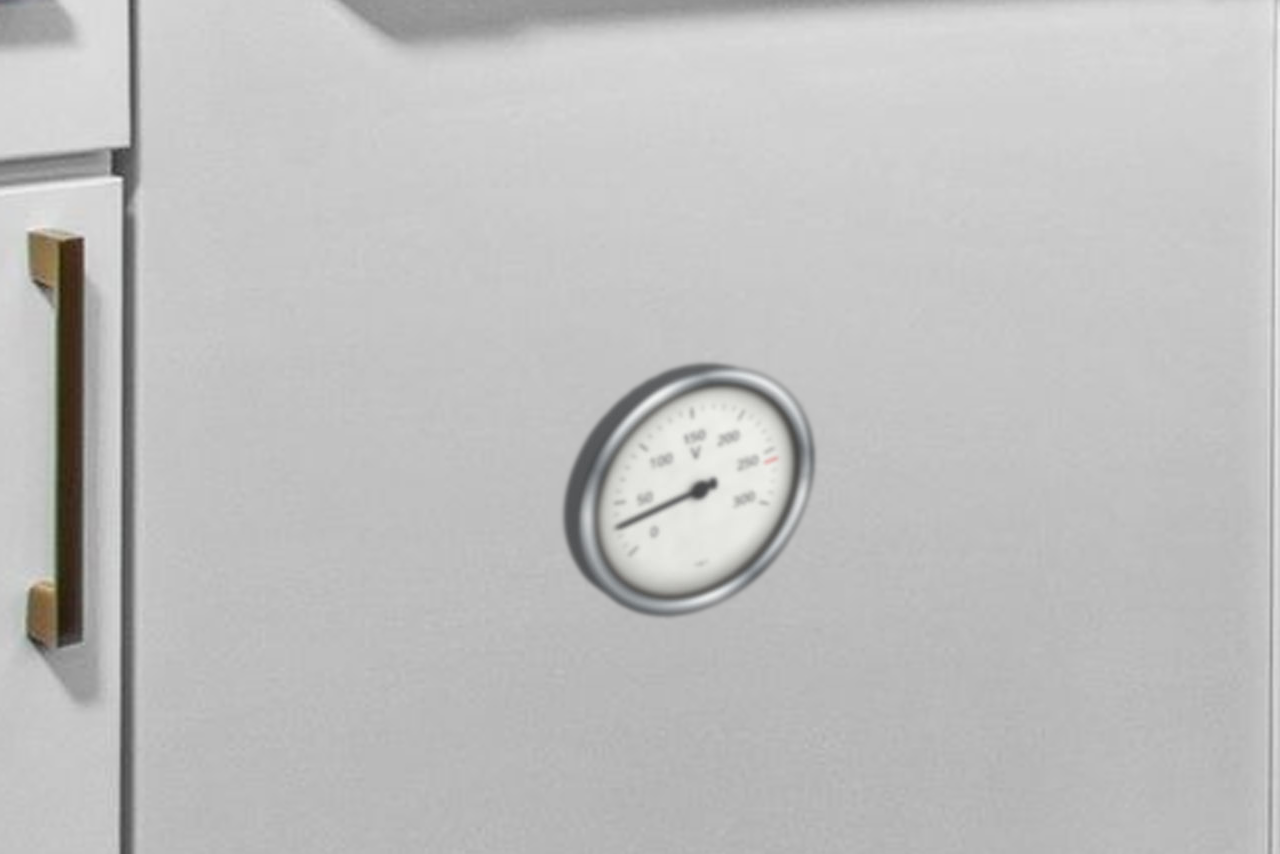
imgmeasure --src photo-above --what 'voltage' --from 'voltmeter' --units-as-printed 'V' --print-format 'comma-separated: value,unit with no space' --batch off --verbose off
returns 30,V
